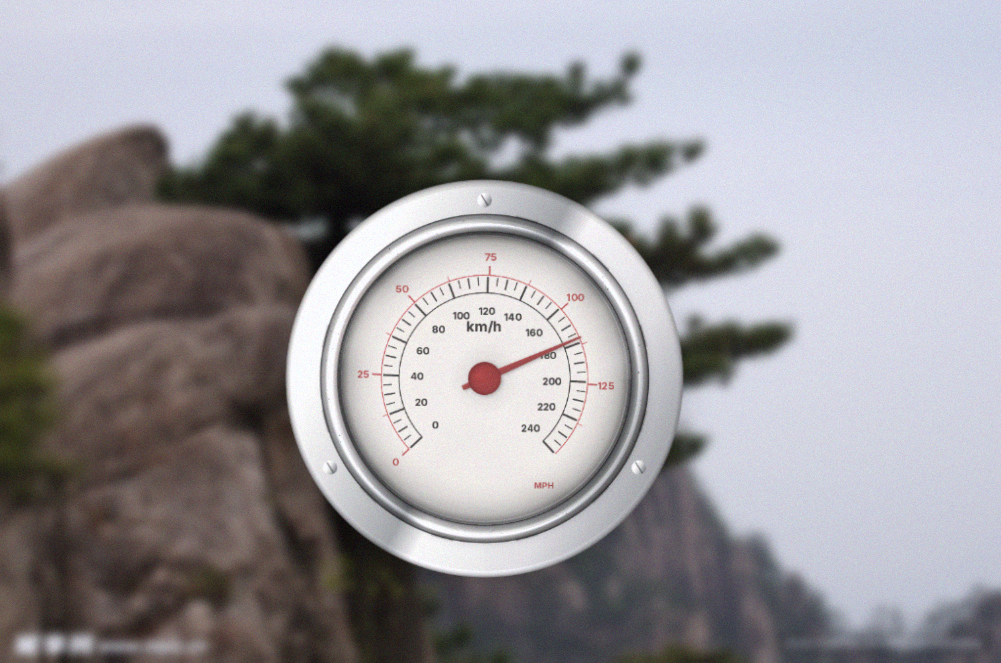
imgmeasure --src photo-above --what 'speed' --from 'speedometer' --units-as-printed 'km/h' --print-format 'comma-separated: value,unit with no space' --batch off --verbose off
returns 177.5,km/h
